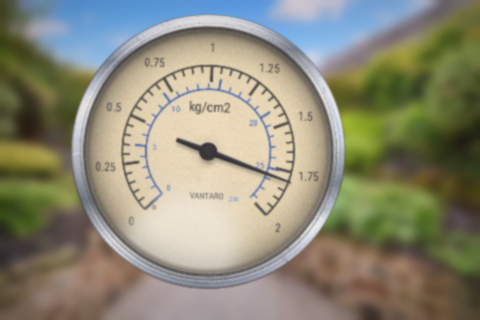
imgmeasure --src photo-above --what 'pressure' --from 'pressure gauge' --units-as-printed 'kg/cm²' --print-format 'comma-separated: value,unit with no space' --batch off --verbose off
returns 1.8,kg/cm²
